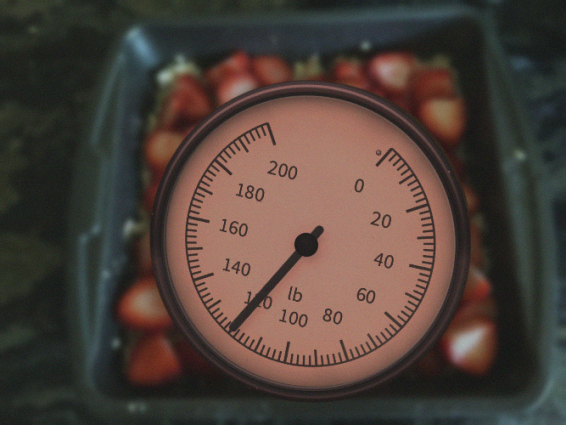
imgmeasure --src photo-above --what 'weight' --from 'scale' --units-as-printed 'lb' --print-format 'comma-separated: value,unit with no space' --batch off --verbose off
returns 120,lb
